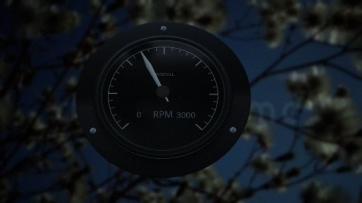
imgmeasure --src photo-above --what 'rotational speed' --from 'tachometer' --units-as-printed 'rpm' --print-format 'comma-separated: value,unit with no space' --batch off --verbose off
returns 1200,rpm
